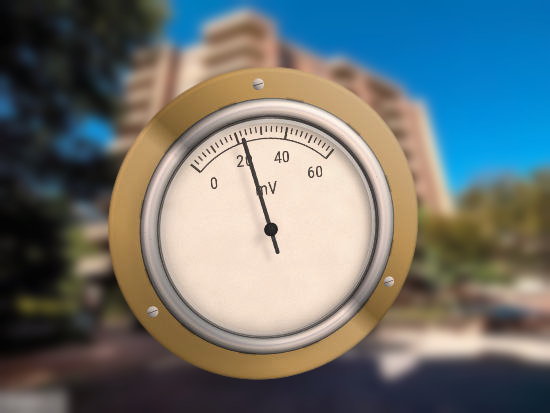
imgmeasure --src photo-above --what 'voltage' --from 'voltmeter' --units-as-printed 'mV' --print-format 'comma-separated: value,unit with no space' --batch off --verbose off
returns 22,mV
